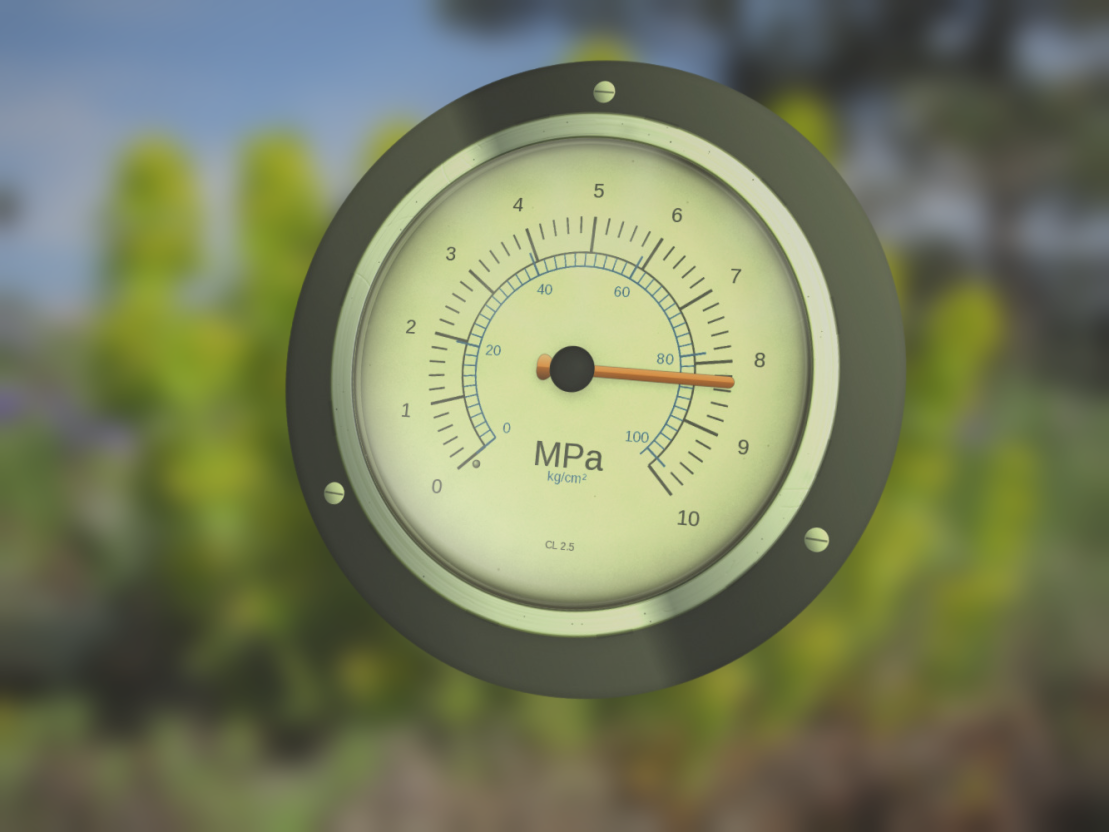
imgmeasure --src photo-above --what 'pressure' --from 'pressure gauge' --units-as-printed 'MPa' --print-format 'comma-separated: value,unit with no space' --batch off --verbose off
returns 8.3,MPa
